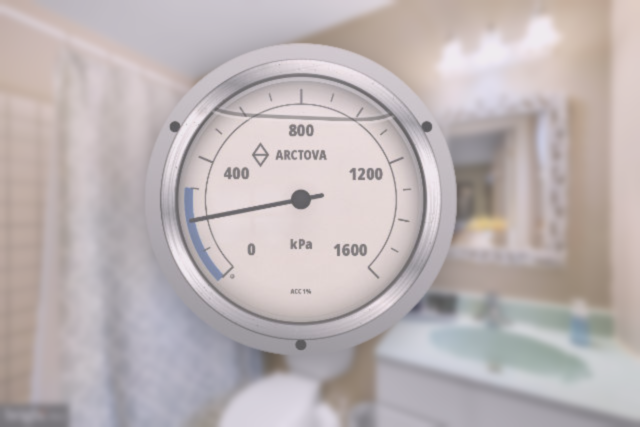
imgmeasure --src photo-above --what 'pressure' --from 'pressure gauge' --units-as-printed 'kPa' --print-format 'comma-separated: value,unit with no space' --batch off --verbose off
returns 200,kPa
